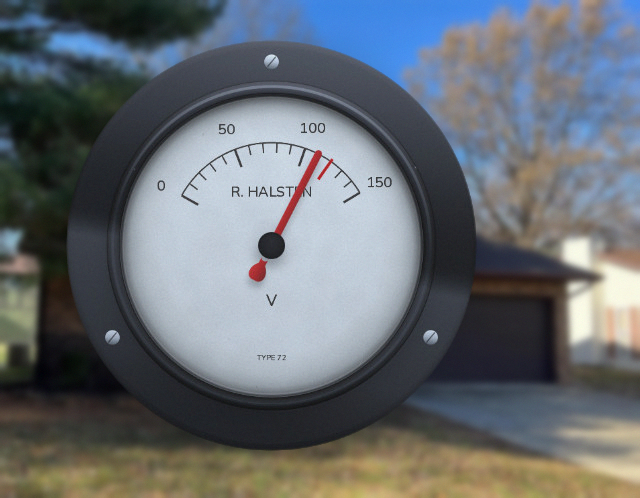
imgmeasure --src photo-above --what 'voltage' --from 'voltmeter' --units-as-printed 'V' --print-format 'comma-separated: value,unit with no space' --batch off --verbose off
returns 110,V
